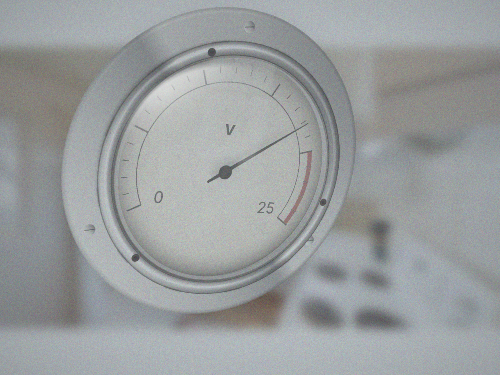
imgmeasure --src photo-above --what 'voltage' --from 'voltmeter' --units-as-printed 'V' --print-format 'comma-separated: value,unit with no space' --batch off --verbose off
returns 18,V
